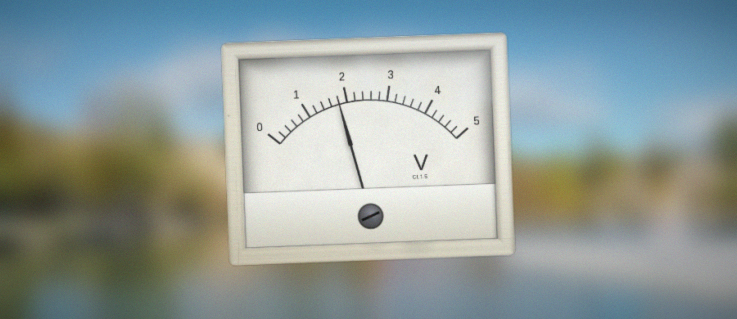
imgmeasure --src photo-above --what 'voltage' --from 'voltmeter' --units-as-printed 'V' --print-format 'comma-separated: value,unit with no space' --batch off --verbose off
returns 1.8,V
